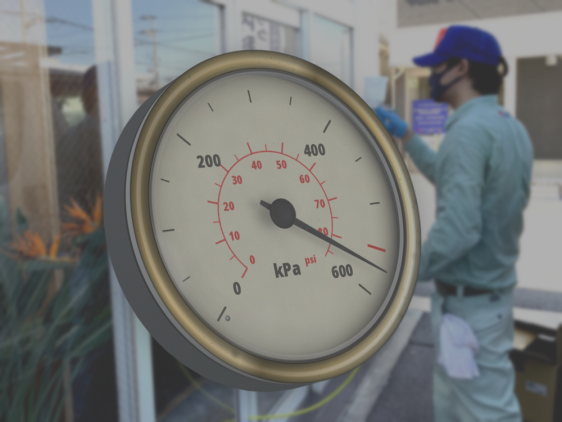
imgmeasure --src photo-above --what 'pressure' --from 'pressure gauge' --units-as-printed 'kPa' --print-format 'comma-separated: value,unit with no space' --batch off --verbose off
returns 575,kPa
